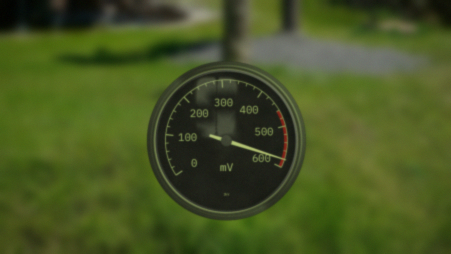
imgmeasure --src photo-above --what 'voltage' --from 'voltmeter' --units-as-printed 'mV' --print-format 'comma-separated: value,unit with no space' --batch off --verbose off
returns 580,mV
